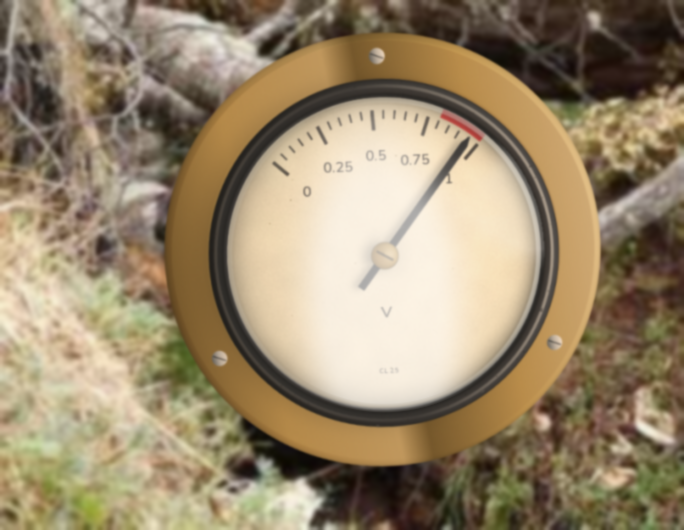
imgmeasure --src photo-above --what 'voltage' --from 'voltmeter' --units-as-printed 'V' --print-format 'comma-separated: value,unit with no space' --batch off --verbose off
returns 0.95,V
